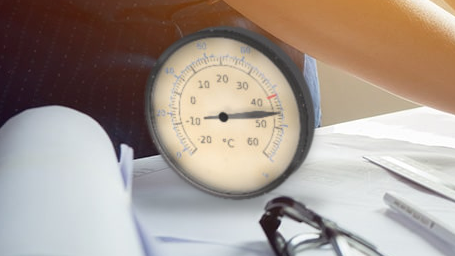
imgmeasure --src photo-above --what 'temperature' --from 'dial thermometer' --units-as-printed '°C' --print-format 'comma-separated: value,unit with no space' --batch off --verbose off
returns 45,°C
